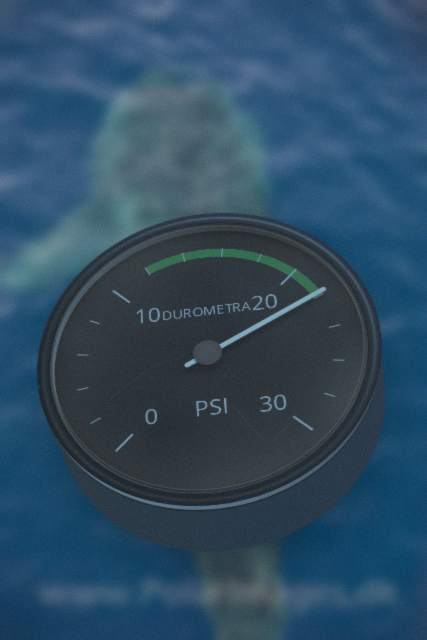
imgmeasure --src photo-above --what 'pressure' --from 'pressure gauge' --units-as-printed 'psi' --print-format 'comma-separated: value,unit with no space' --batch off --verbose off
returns 22,psi
